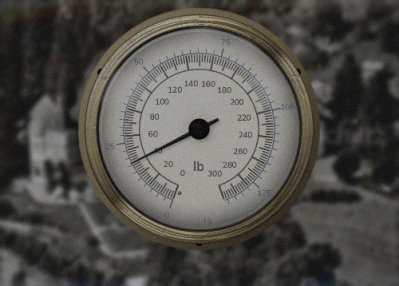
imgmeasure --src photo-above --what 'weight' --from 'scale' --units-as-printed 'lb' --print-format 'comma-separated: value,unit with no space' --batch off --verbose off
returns 40,lb
